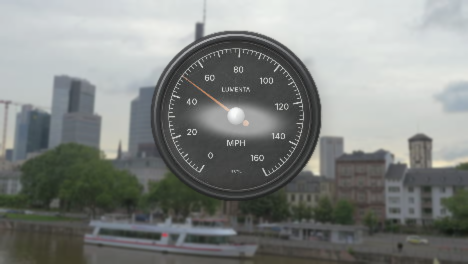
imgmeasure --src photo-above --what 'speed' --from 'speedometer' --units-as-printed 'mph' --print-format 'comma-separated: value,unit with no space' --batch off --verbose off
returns 50,mph
